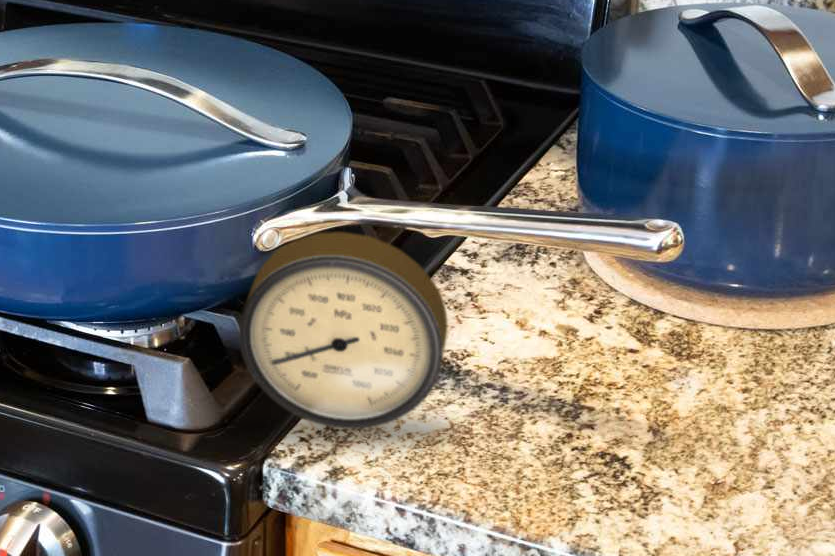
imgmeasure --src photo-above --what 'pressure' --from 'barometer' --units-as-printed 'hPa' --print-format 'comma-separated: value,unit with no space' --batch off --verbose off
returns 970,hPa
